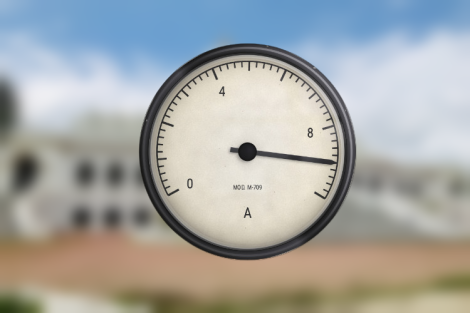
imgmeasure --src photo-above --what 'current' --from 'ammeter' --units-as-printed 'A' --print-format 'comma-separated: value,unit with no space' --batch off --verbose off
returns 9,A
